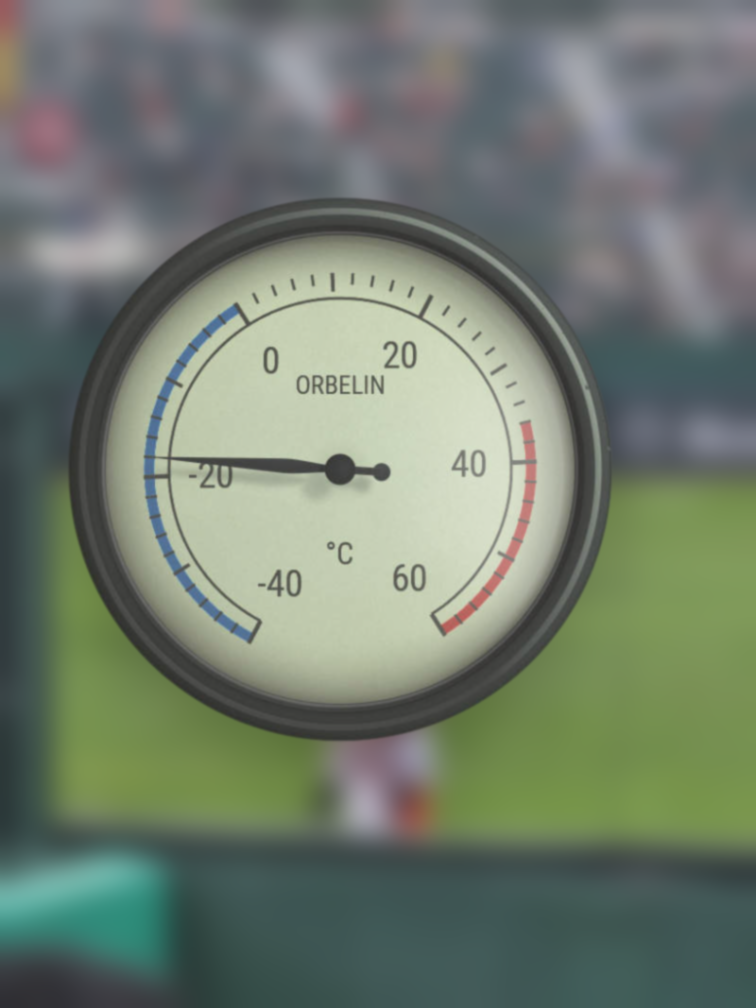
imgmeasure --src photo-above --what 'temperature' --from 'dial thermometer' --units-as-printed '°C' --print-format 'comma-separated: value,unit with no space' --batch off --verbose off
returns -18,°C
